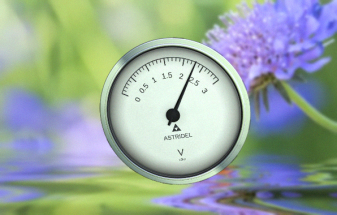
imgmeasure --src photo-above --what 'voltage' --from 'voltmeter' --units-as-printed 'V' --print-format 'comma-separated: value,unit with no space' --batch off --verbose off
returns 2.3,V
